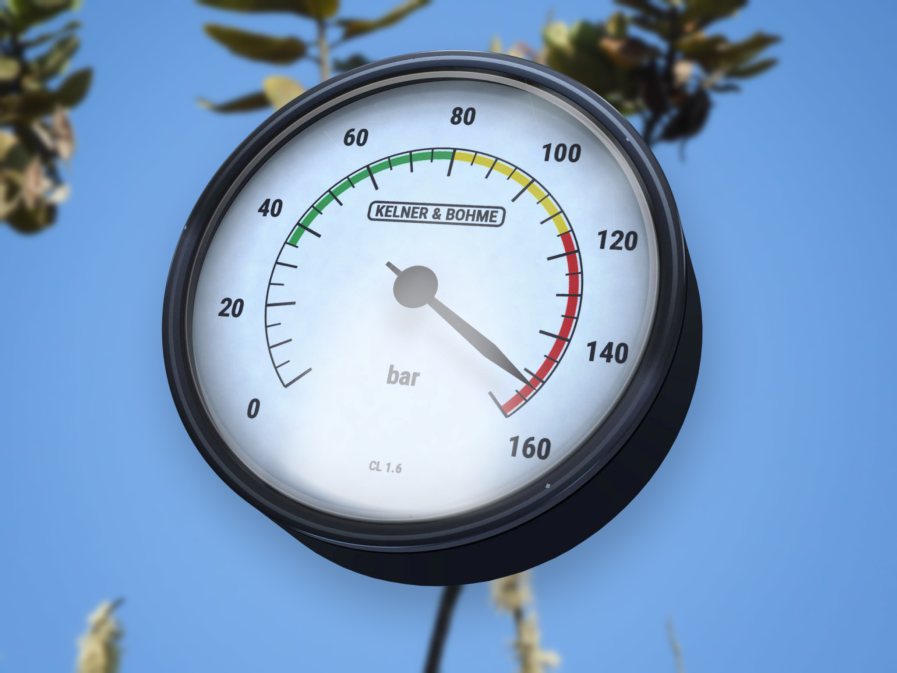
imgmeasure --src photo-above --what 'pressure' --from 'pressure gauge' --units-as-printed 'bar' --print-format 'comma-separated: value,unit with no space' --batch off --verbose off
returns 152.5,bar
